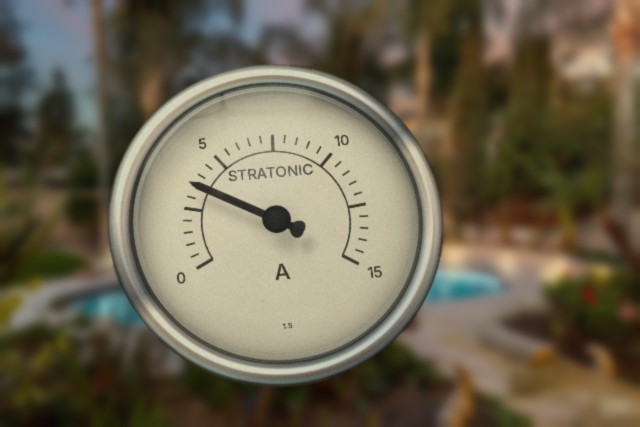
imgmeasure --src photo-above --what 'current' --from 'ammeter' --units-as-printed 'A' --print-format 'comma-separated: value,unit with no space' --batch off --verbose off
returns 3.5,A
